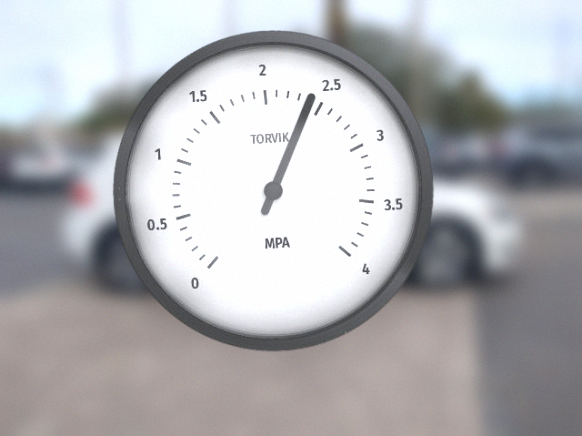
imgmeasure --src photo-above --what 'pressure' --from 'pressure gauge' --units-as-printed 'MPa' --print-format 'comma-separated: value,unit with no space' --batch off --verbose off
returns 2.4,MPa
